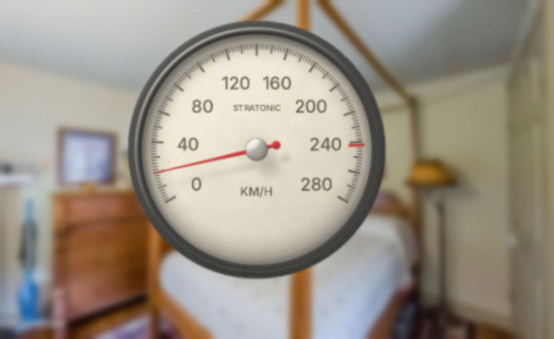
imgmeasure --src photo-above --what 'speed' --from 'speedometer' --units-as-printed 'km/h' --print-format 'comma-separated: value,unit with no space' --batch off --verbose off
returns 20,km/h
